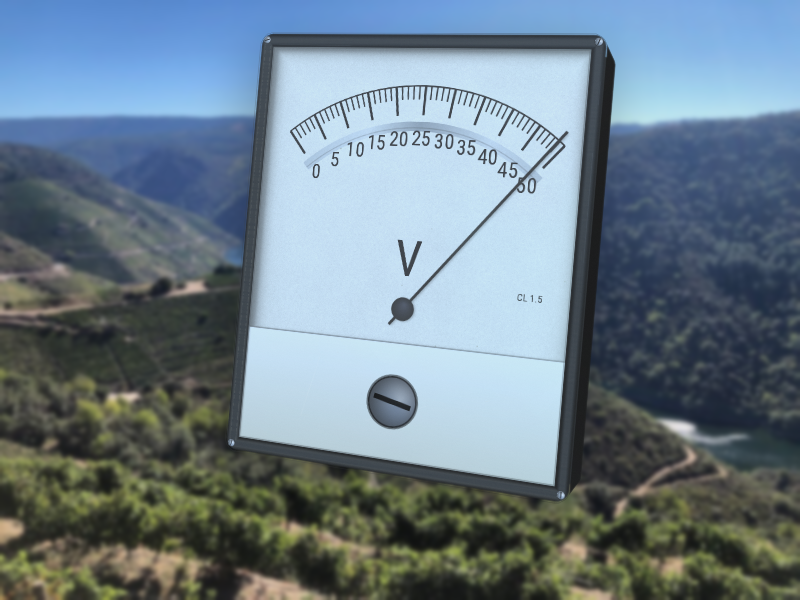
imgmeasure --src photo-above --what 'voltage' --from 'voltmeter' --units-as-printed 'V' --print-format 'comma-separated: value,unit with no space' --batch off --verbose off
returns 49,V
